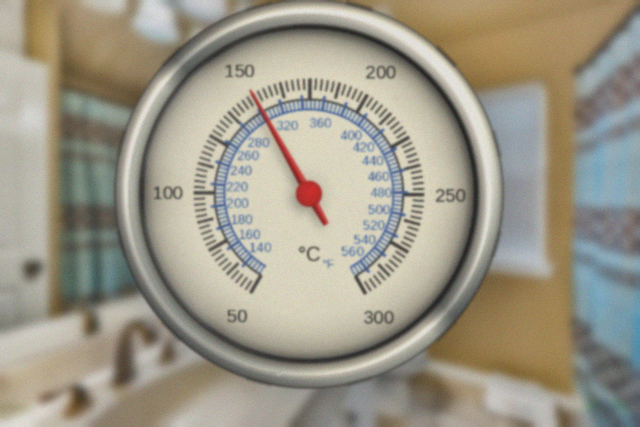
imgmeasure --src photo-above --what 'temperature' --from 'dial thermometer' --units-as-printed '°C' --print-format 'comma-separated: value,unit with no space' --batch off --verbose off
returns 150,°C
